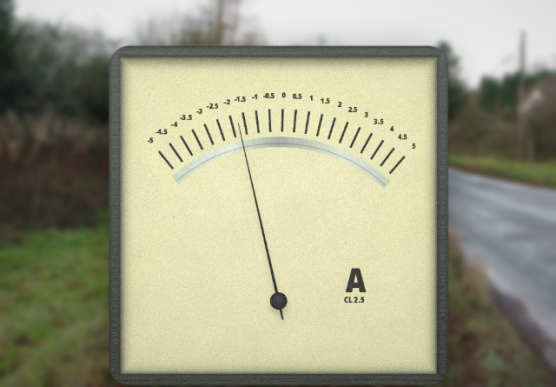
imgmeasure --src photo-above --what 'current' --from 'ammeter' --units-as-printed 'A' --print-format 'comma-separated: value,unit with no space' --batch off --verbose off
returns -1.75,A
